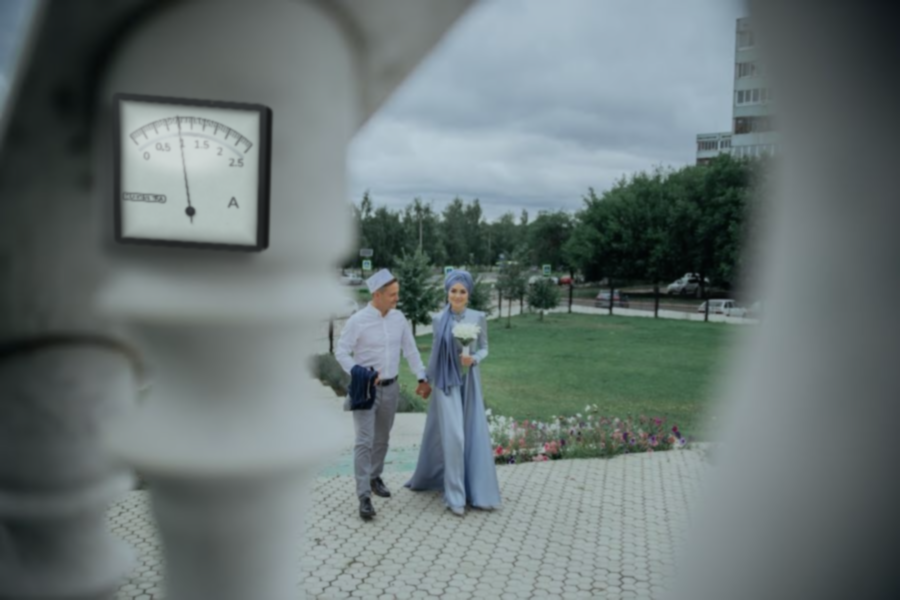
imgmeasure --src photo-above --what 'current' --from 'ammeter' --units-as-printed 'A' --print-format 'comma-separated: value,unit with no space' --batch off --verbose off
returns 1,A
